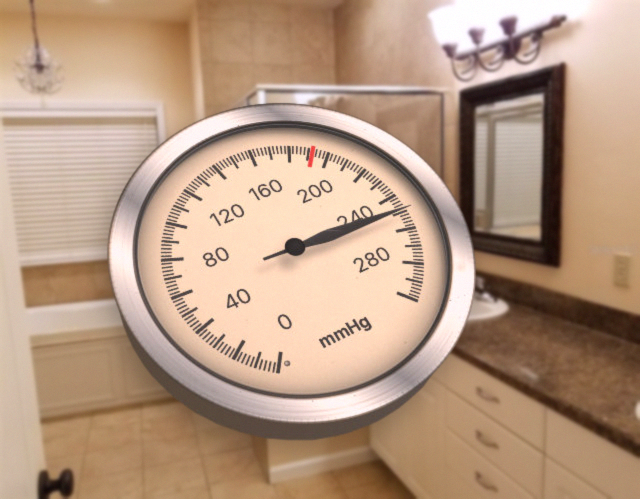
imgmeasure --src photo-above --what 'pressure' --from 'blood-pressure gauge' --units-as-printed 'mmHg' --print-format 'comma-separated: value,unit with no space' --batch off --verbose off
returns 250,mmHg
